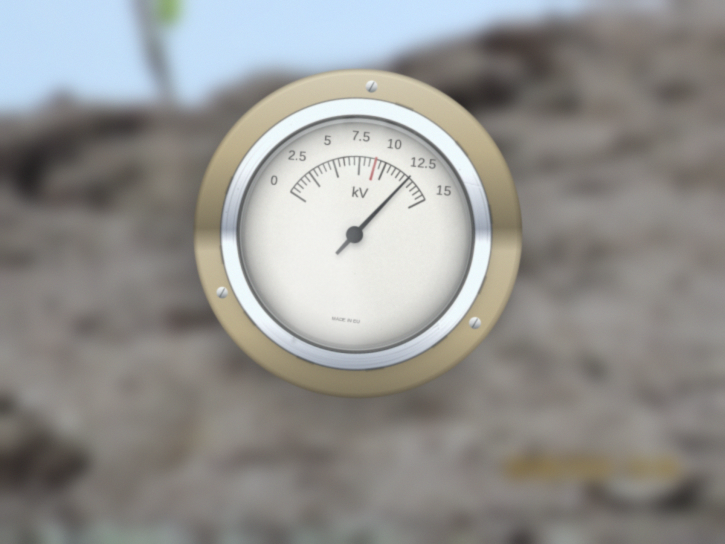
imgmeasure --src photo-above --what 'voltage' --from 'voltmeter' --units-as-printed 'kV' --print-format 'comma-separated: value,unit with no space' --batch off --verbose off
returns 12.5,kV
